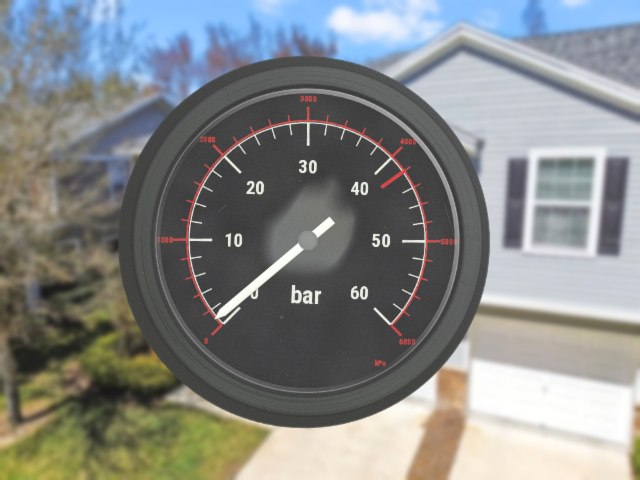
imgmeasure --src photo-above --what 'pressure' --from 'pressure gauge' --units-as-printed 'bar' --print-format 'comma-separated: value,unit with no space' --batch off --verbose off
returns 1,bar
